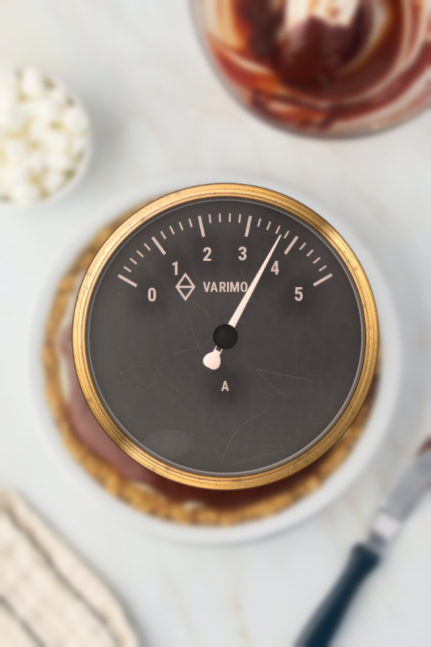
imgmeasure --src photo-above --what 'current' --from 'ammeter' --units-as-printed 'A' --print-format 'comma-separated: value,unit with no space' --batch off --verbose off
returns 3.7,A
